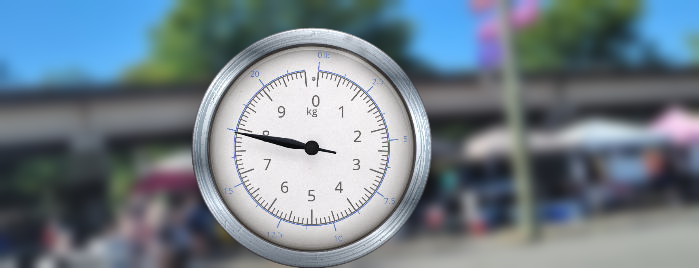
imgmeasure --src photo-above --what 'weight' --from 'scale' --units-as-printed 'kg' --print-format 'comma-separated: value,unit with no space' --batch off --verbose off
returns 7.9,kg
